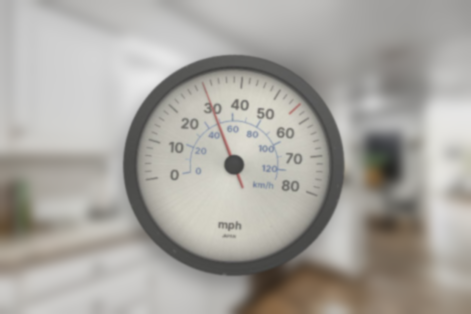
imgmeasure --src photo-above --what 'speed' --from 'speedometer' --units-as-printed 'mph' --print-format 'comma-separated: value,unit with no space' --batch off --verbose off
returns 30,mph
